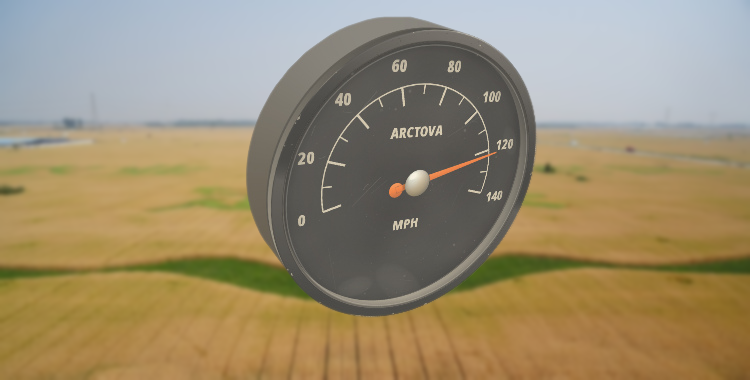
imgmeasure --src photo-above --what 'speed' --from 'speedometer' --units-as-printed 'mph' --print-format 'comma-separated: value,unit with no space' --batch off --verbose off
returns 120,mph
